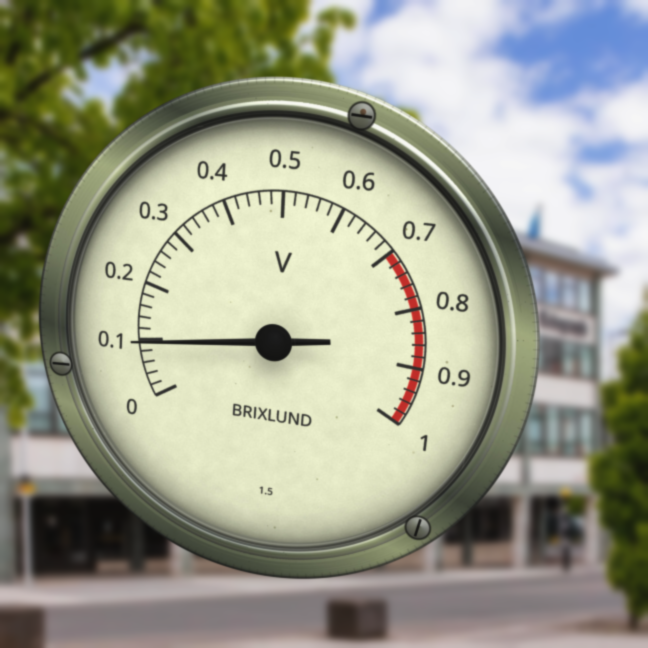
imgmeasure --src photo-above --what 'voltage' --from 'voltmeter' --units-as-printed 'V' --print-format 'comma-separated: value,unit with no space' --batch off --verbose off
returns 0.1,V
